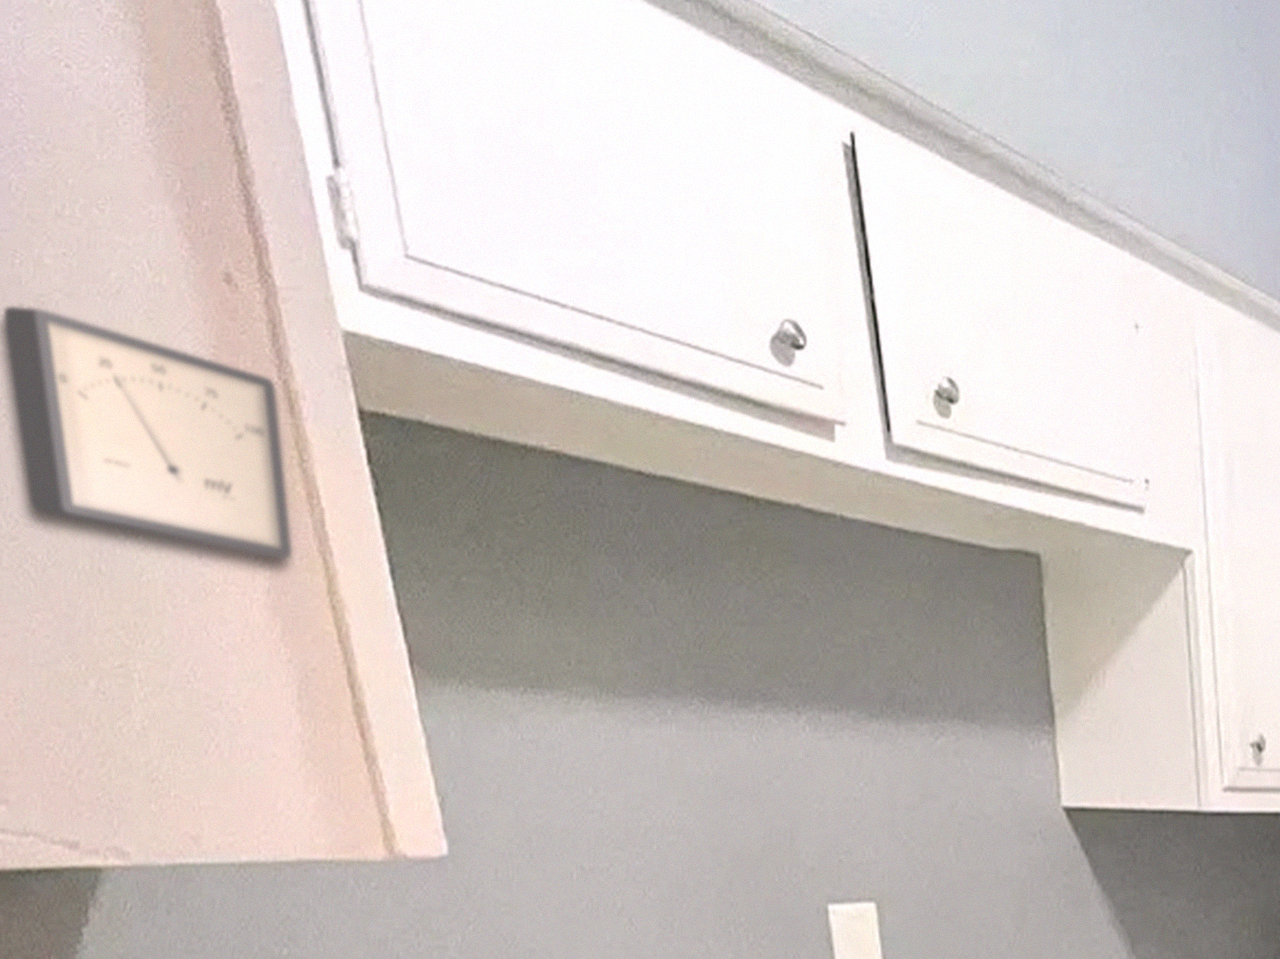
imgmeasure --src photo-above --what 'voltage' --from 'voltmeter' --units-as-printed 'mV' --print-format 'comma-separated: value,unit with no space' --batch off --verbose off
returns 25,mV
